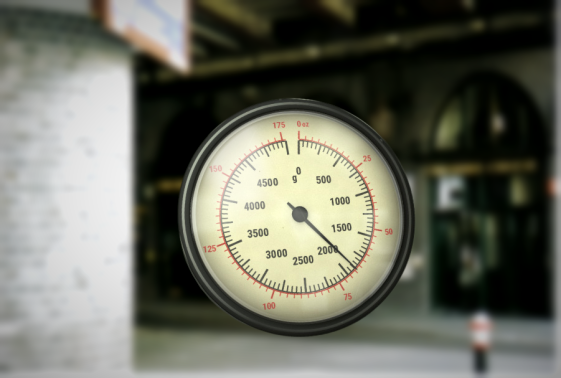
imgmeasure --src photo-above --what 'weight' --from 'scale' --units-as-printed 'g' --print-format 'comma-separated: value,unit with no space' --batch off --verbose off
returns 1900,g
